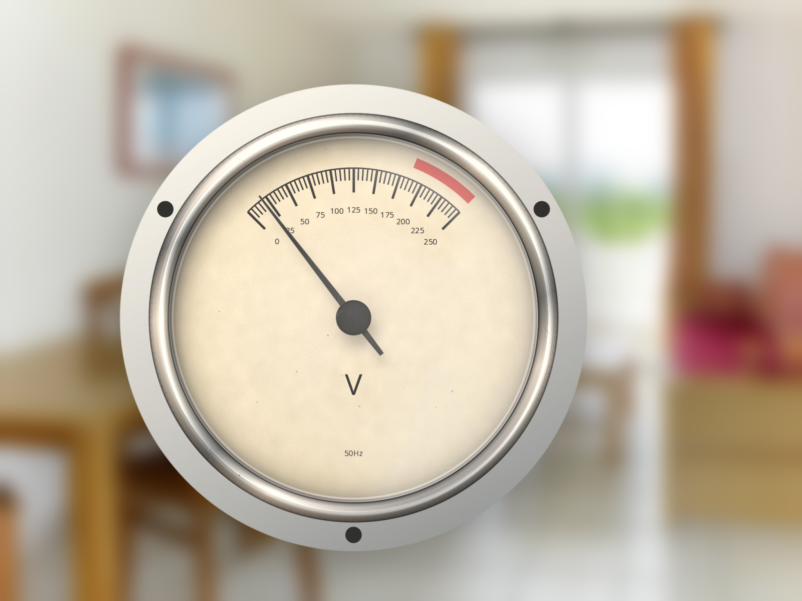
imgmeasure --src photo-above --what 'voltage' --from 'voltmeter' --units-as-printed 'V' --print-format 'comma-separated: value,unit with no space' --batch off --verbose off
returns 20,V
